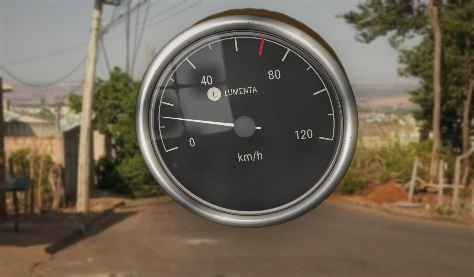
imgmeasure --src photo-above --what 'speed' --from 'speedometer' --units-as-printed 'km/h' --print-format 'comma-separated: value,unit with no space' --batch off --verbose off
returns 15,km/h
